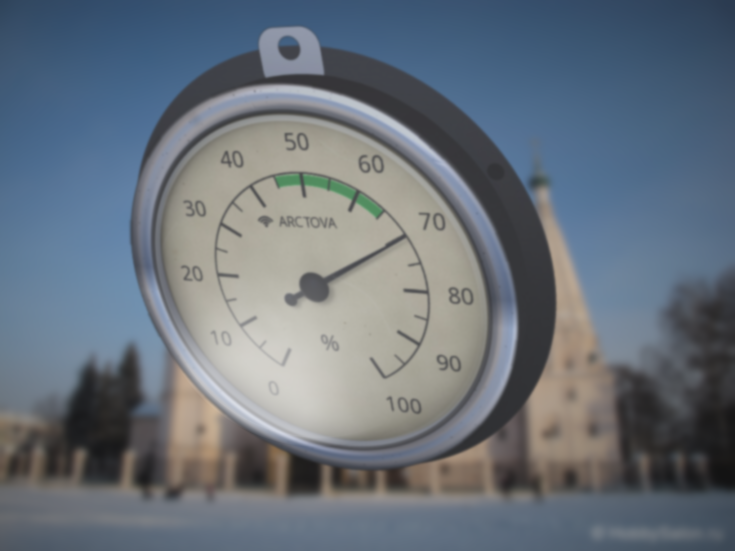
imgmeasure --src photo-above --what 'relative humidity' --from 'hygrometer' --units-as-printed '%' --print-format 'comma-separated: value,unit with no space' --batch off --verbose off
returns 70,%
